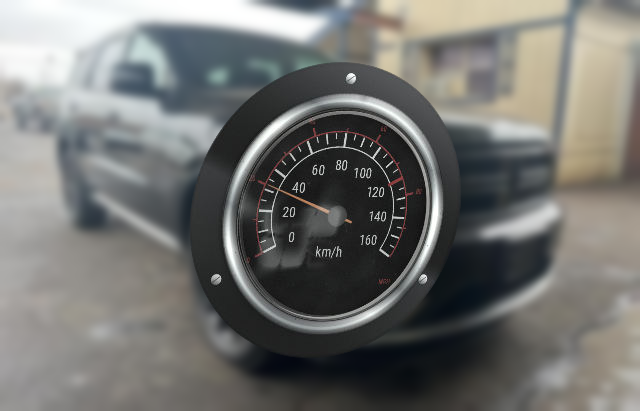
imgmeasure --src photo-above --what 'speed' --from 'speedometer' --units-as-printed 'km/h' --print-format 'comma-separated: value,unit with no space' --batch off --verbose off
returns 32.5,km/h
